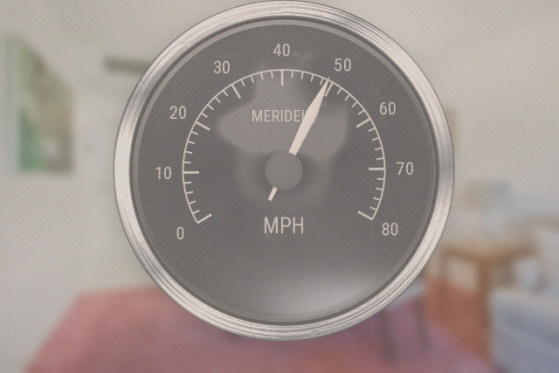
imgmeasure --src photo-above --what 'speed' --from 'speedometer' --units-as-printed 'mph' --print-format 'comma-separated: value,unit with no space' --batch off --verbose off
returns 49,mph
